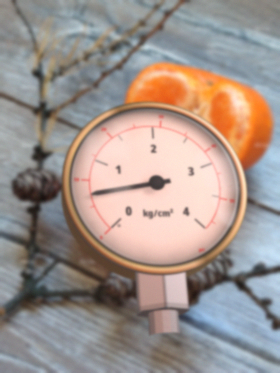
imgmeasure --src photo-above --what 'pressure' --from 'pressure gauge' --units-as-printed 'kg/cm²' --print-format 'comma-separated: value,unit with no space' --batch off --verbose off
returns 0.5,kg/cm²
